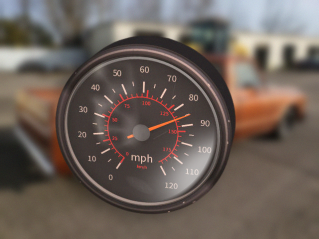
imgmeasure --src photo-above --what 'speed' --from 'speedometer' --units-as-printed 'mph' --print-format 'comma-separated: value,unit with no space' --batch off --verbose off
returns 85,mph
